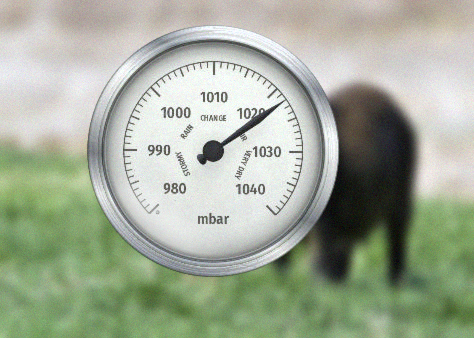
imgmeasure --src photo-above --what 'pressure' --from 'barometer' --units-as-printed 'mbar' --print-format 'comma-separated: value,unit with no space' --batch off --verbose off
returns 1022,mbar
